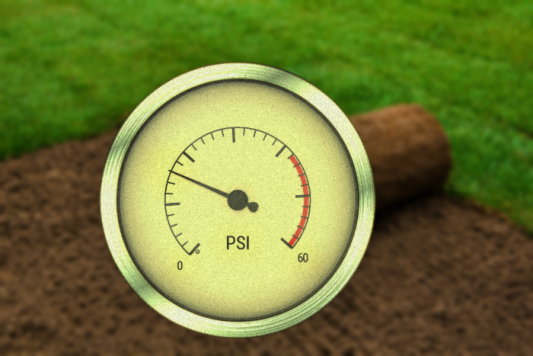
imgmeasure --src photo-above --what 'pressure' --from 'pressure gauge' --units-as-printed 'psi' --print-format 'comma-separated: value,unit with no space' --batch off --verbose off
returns 16,psi
